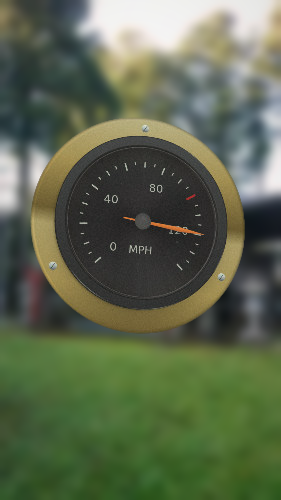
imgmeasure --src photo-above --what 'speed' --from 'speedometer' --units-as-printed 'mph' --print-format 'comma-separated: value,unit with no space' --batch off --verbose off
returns 120,mph
